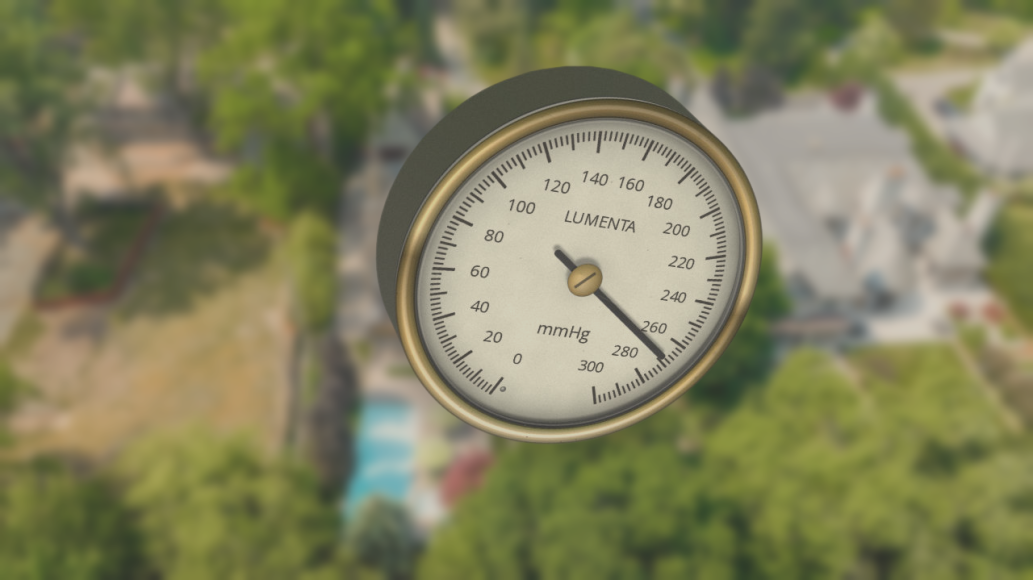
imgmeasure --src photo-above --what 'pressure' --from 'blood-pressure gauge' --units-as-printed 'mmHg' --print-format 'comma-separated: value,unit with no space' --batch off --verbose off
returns 268,mmHg
